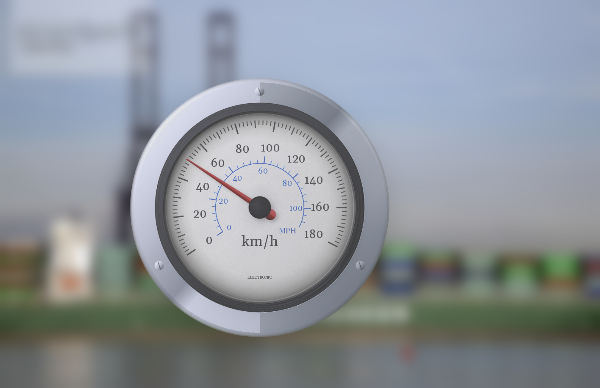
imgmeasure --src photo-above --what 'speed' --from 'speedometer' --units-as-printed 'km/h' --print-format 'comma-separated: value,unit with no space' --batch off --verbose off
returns 50,km/h
